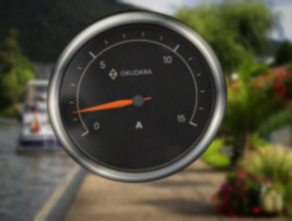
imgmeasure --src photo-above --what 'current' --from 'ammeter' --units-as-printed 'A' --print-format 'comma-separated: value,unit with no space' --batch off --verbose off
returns 1.5,A
